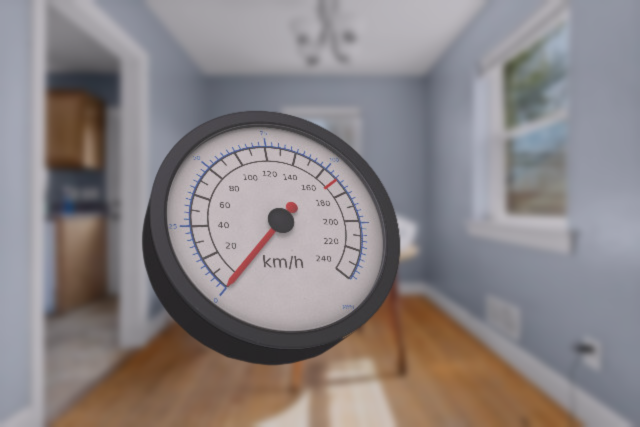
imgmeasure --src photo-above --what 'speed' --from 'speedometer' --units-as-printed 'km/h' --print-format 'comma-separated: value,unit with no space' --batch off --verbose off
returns 0,km/h
